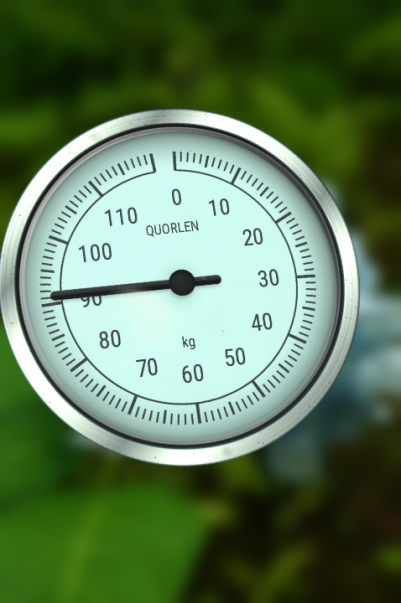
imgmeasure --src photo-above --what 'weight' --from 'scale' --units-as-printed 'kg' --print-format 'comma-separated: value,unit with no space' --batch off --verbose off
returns 91,kg
